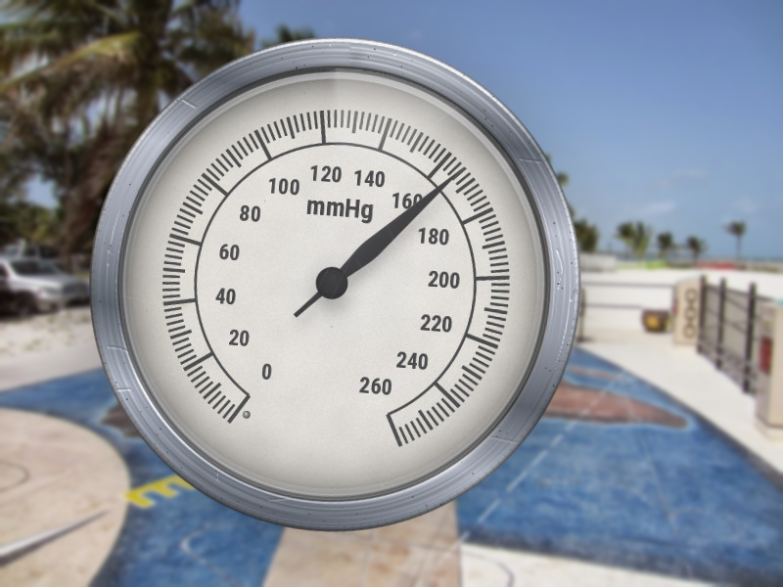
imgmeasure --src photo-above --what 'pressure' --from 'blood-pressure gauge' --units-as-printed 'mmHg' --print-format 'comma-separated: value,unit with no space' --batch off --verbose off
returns 166,mmHg
